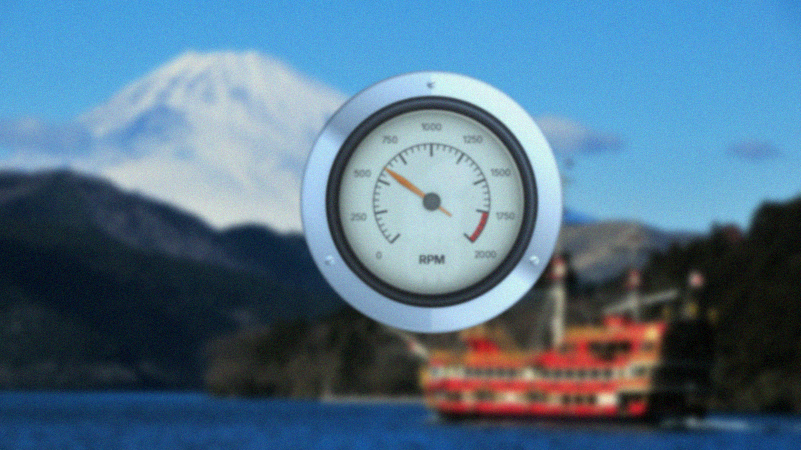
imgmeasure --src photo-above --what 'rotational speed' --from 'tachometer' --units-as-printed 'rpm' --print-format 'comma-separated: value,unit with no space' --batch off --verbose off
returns 600,rpm
